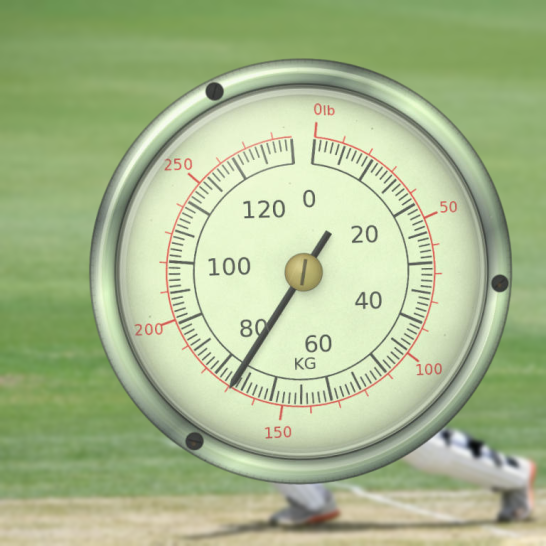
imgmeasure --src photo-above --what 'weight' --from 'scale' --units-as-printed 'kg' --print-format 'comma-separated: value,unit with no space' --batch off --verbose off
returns 77,kg
